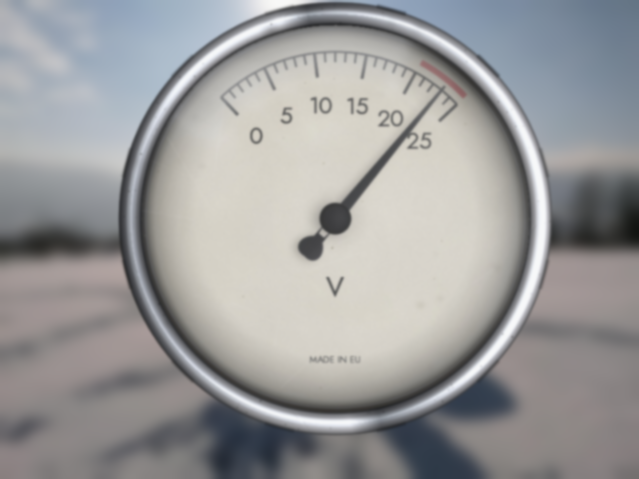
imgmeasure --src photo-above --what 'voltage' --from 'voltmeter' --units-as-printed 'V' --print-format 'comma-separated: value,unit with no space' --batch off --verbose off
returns 23,V
